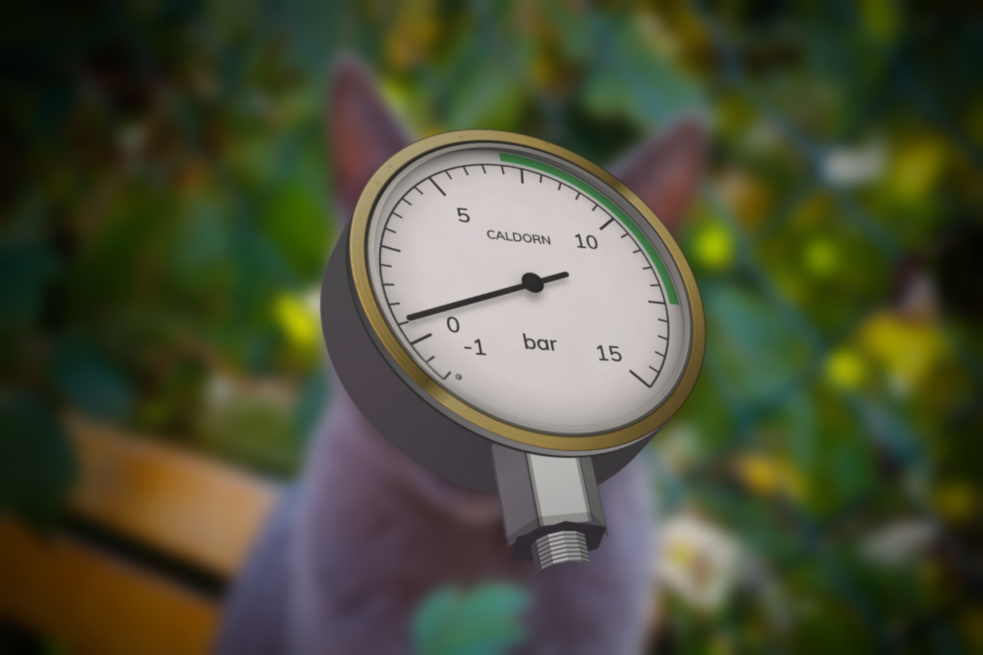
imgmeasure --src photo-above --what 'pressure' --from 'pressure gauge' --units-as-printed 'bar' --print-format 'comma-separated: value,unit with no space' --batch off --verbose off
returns 0.5,bar
